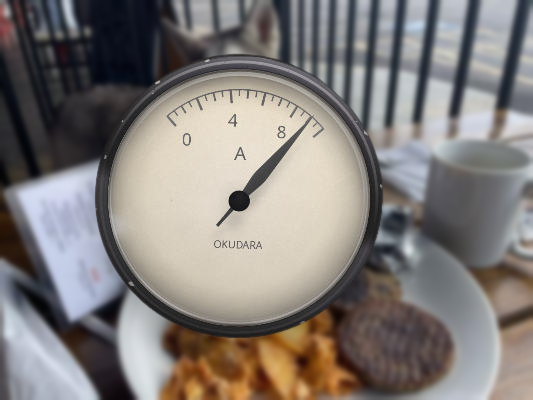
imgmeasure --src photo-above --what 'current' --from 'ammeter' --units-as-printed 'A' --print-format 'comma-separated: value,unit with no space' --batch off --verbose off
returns 9,A
